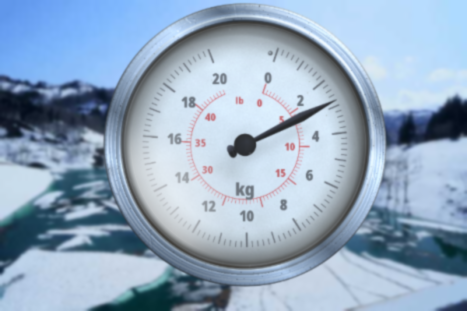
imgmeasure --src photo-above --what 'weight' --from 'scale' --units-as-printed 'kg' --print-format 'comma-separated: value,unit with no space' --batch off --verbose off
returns 2.8,kg
